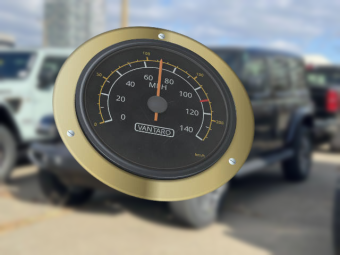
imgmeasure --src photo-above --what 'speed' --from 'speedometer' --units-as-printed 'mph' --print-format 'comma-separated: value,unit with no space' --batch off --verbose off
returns 70,mph
